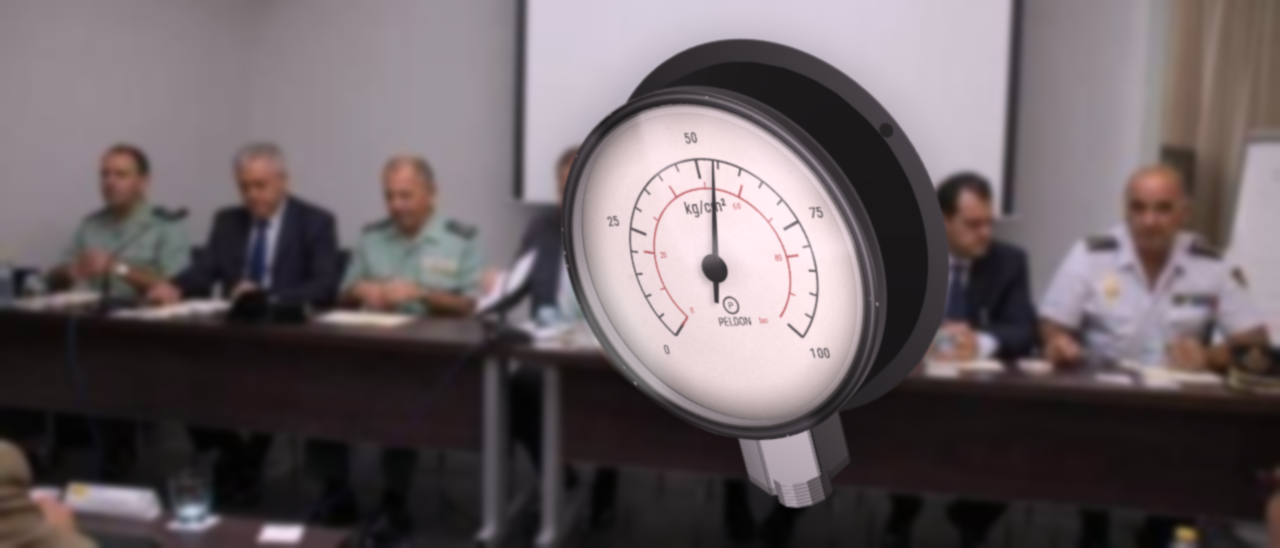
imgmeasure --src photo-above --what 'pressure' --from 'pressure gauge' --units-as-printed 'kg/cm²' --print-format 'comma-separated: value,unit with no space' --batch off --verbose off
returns 55,kg/cm²
